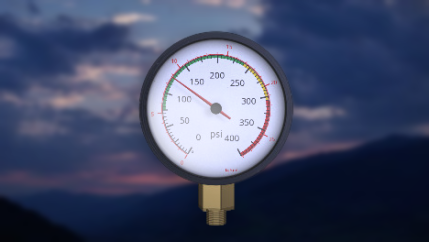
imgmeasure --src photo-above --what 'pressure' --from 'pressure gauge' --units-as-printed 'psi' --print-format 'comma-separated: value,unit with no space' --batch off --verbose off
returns 125,psi
